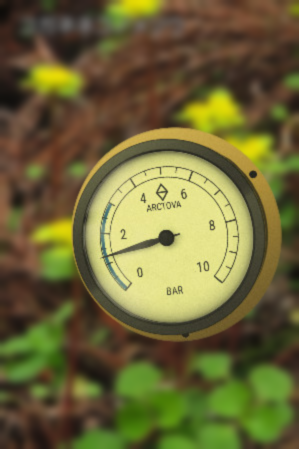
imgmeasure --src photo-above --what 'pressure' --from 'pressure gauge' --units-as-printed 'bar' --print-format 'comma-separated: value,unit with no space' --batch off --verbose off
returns 1.25,bar
